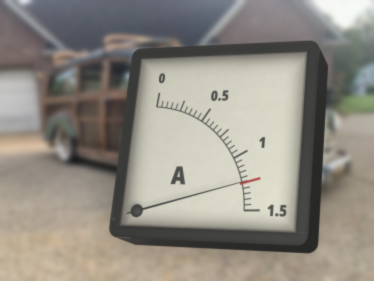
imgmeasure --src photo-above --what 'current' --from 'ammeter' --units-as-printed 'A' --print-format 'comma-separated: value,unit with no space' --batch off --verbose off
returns 1.25,A
